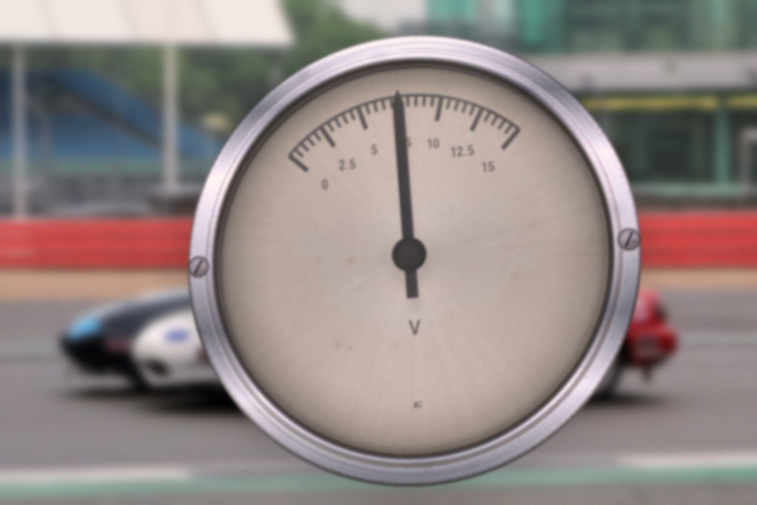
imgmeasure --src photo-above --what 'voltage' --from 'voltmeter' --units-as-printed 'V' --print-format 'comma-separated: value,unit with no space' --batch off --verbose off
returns 7.5,V
